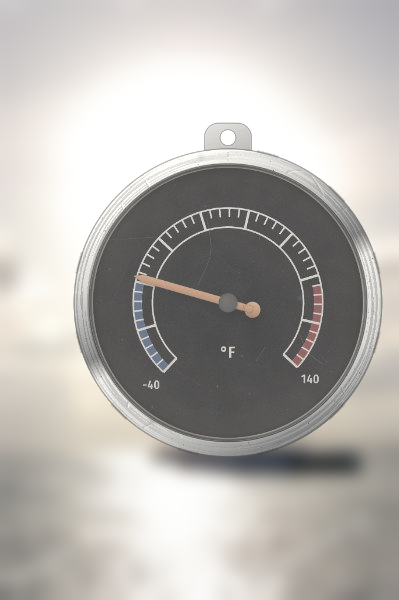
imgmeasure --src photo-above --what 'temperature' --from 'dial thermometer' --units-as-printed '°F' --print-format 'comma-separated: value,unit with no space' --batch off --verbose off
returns 2,°F
